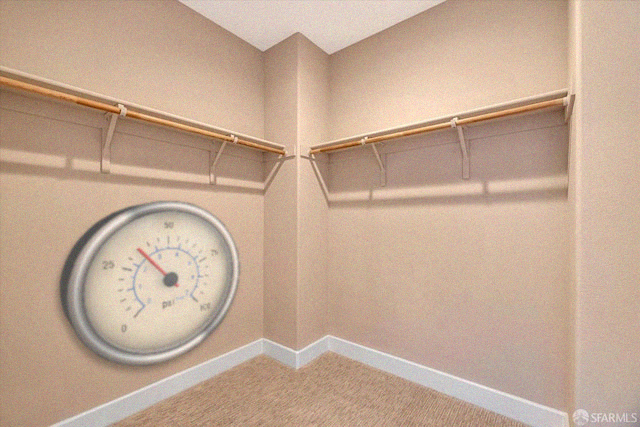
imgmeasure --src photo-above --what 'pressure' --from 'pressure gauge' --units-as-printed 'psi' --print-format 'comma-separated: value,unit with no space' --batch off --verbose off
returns 35,psi
